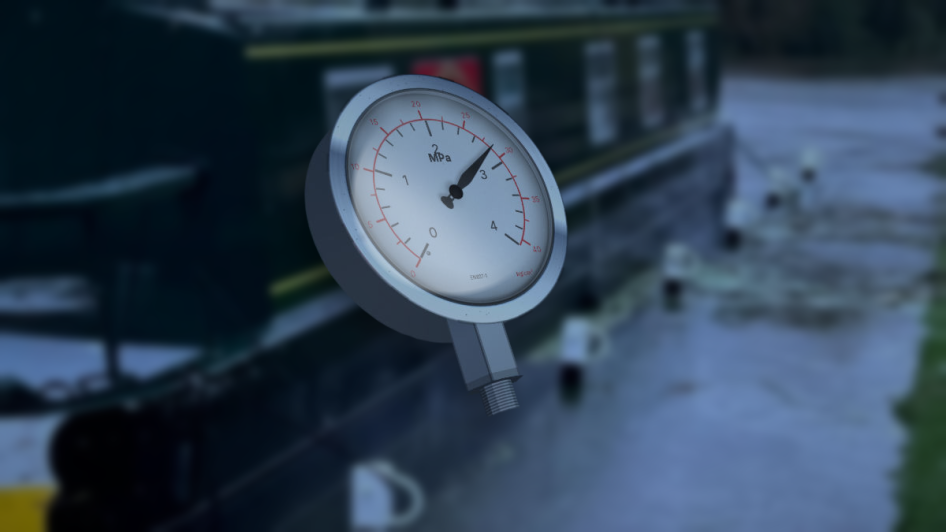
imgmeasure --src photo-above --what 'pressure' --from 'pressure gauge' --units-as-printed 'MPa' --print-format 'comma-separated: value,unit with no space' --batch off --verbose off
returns 2.8,MPa
